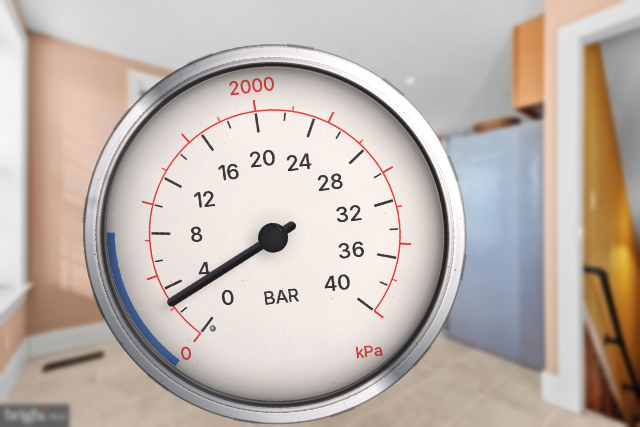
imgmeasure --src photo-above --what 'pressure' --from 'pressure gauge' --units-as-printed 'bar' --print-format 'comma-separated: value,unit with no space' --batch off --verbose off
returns 3,bar
